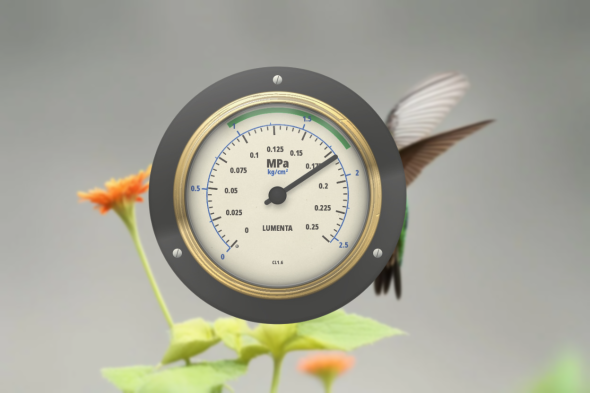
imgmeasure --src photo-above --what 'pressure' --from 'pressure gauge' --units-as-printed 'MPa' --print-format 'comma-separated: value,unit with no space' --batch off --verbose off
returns 0.18,MPa
